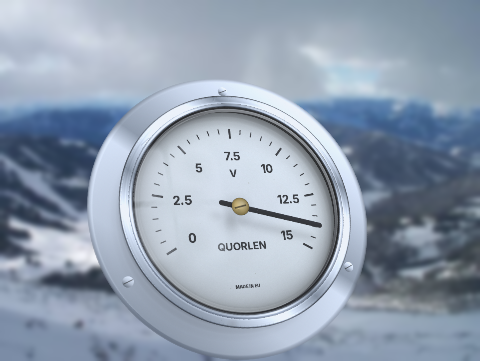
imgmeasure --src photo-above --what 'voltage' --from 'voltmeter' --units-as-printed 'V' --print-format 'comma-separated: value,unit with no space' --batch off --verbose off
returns 14,V
